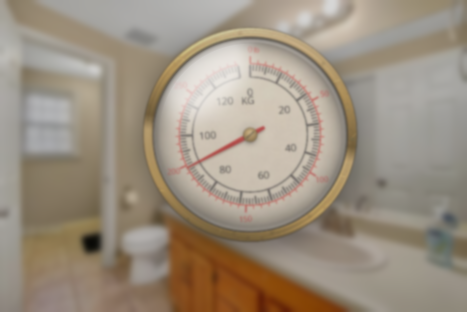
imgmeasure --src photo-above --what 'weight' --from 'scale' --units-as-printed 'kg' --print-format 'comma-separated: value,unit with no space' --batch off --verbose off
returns 90,kg
